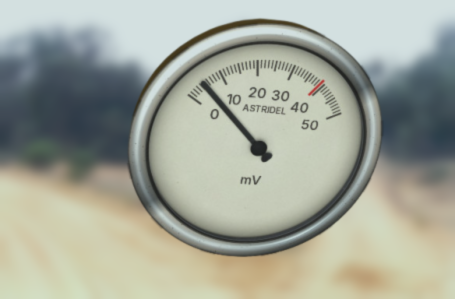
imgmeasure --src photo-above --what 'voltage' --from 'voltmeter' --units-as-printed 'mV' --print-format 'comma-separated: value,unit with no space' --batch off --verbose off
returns 5,mV
